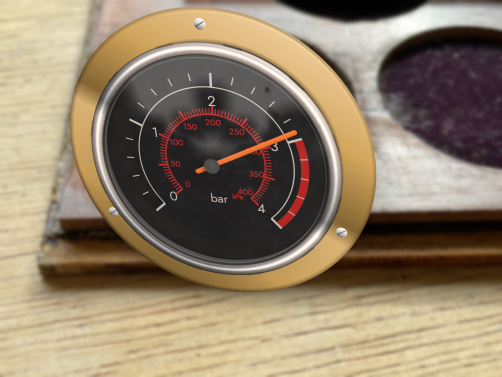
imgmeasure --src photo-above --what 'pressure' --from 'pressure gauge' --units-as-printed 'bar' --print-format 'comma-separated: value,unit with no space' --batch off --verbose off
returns 2.9,bar
